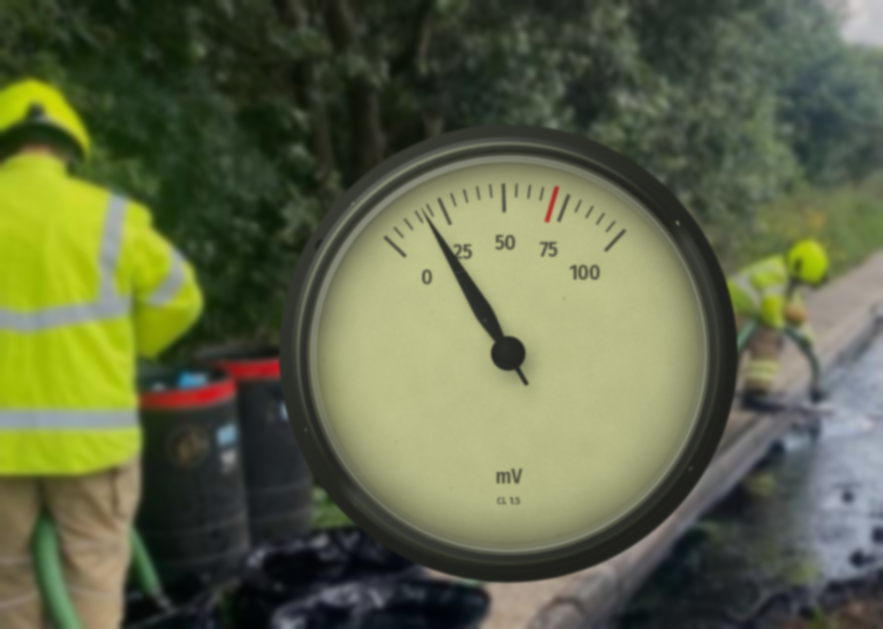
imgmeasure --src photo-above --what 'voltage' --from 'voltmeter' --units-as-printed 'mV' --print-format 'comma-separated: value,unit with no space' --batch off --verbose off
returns 17.5,mV
